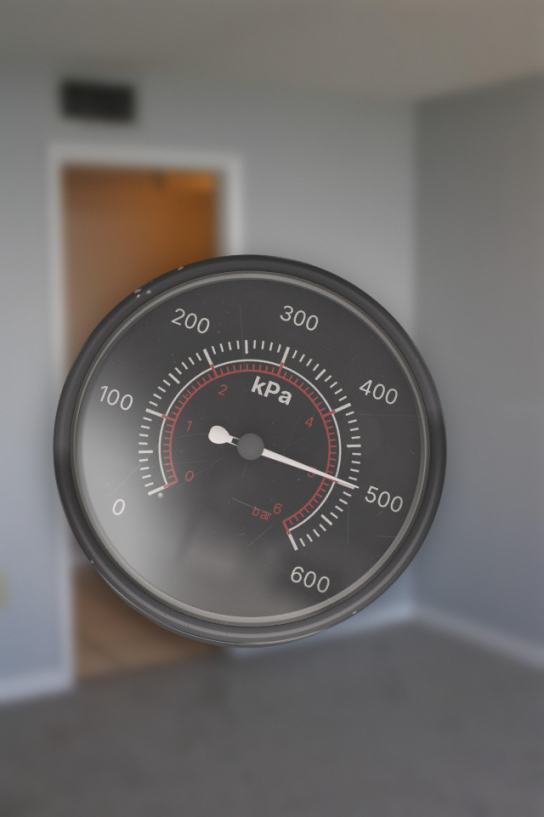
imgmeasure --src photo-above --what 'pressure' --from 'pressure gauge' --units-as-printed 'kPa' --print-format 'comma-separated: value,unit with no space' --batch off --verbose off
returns 500,kPa
